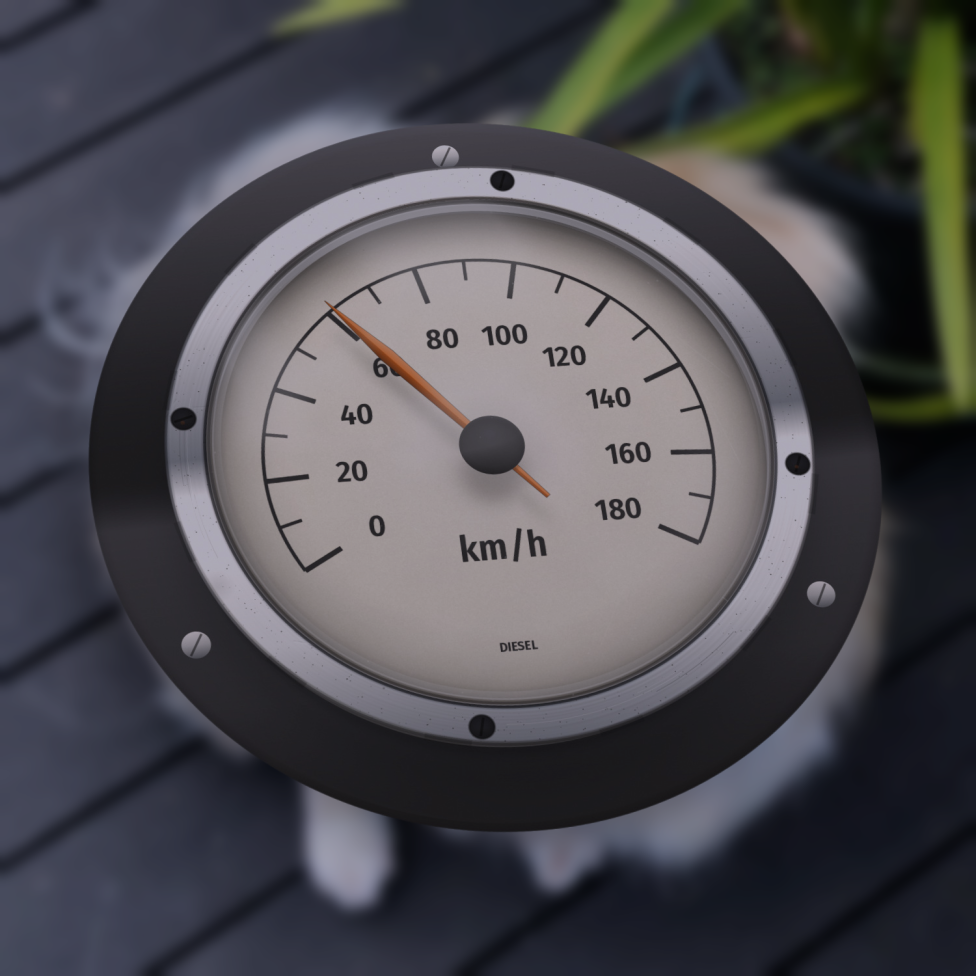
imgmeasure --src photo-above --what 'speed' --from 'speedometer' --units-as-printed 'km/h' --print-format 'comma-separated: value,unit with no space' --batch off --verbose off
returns 60,km/h
